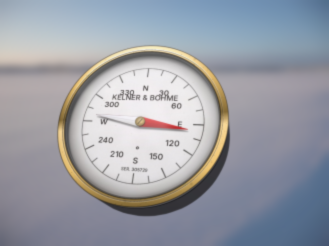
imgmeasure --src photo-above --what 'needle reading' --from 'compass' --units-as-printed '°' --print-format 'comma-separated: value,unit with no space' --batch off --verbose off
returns 97.5,°
